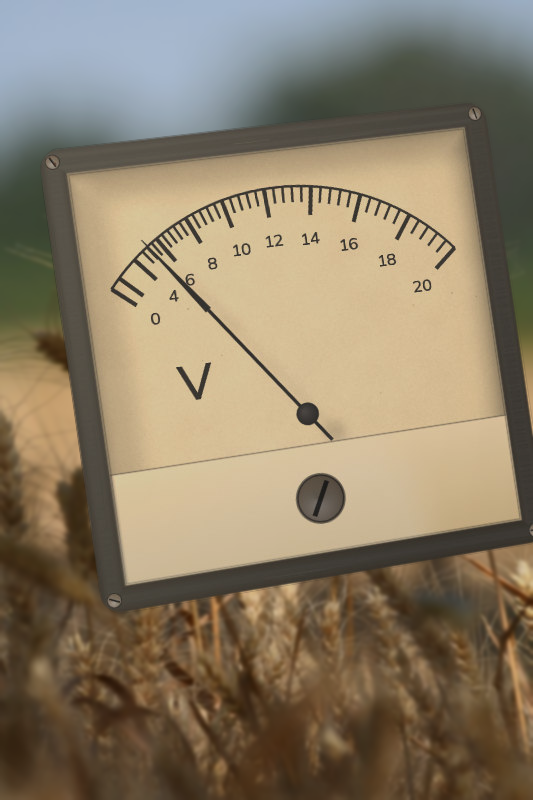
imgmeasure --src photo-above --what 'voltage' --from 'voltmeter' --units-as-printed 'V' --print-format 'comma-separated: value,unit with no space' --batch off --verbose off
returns 5.2,V
